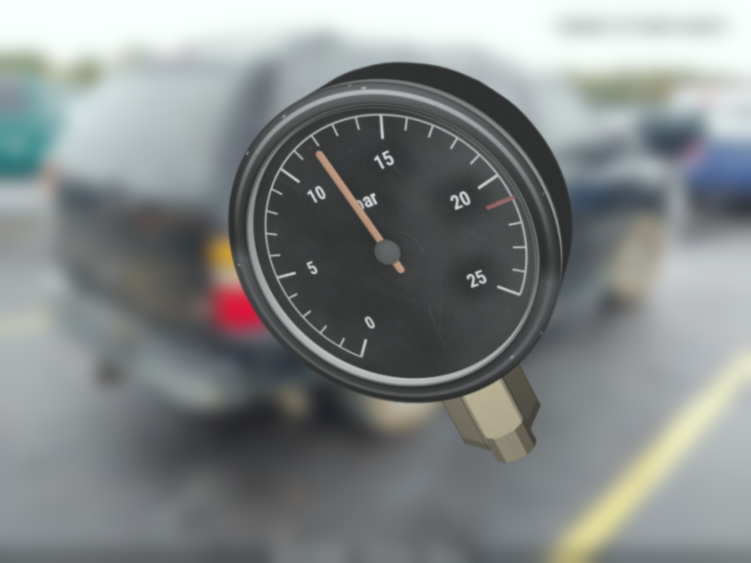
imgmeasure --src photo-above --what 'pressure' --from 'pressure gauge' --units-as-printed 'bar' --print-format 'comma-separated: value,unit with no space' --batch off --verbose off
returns 12,bar
